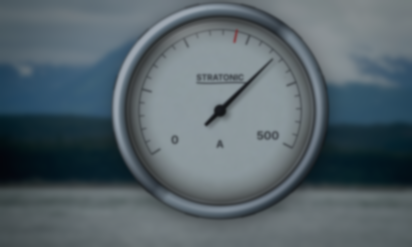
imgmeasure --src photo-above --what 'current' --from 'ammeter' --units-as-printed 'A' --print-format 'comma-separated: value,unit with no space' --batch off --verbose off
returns 350,A
